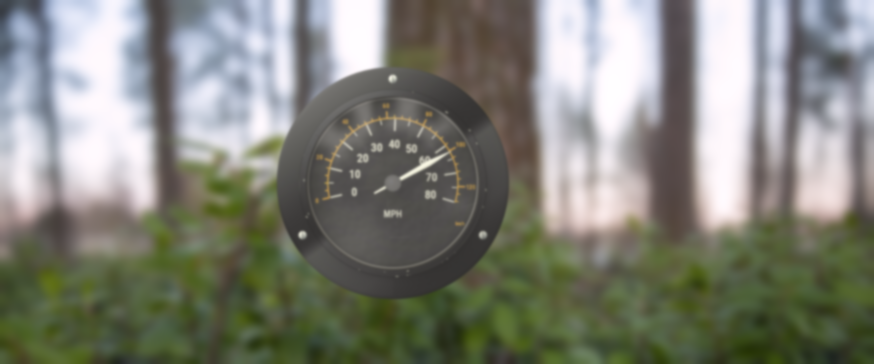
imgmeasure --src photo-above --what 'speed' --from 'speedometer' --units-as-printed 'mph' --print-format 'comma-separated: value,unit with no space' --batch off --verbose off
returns 62.5,mph
